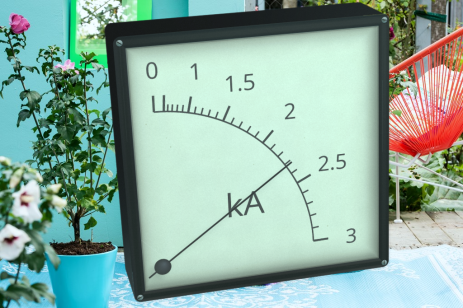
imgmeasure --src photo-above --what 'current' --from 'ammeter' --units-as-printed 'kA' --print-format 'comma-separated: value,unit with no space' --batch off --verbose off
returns 2.3,kA
